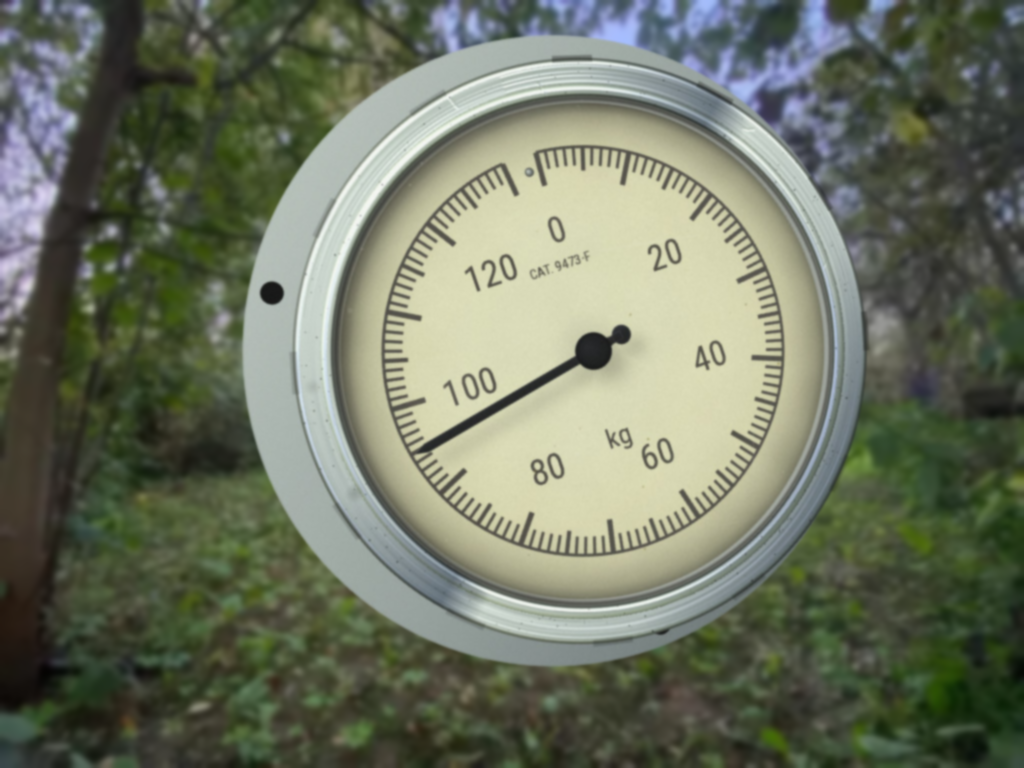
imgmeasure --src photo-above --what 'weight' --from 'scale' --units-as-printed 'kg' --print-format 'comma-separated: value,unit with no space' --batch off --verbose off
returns 95,kg
